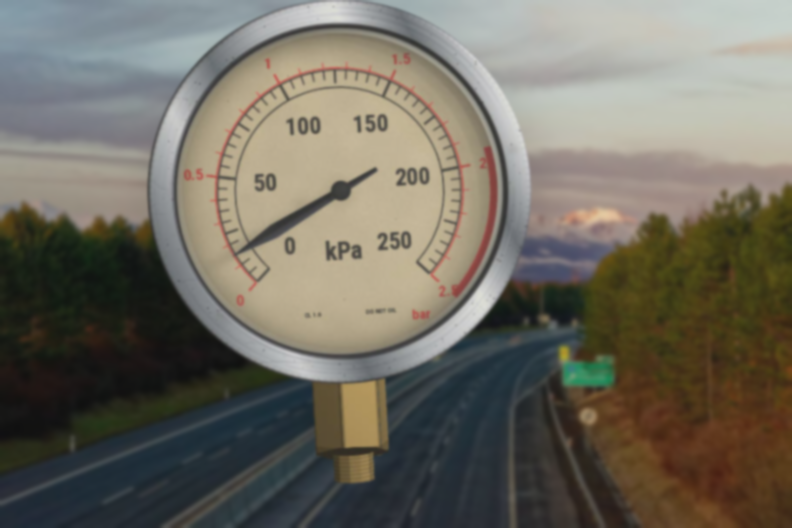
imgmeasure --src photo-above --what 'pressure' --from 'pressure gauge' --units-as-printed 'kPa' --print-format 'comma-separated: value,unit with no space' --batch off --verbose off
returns 15,kPa
